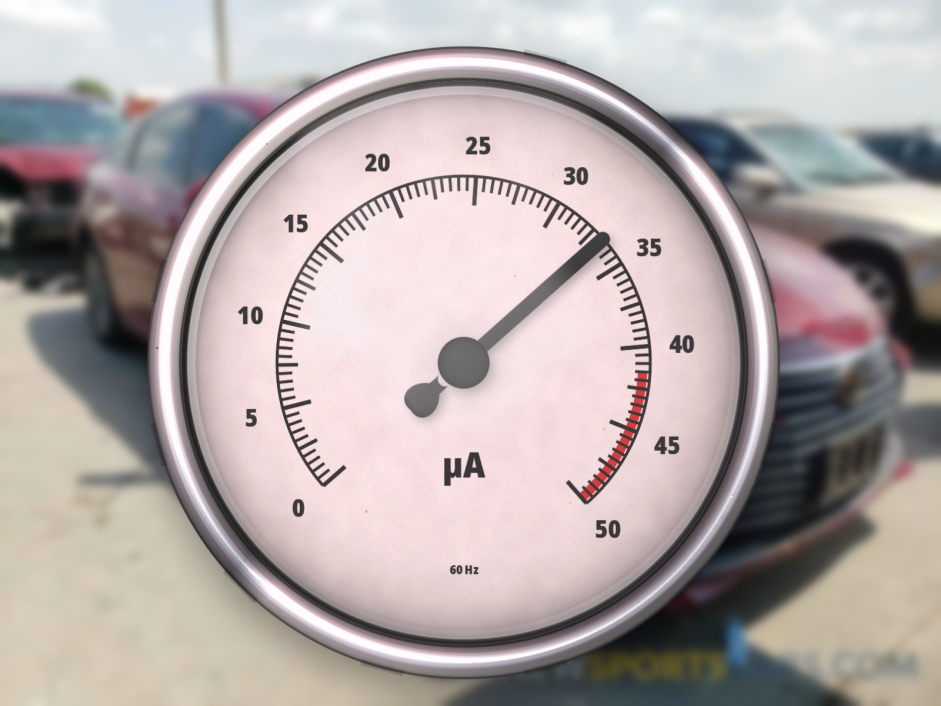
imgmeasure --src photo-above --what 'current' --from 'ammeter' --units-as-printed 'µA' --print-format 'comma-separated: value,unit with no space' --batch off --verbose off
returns 33.25,µA
